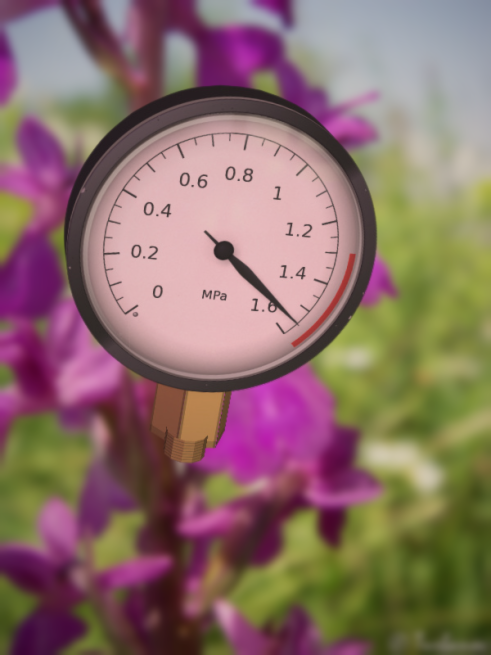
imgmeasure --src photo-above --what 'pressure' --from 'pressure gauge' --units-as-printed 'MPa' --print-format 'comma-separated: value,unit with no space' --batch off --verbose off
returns 1.55,MPa
